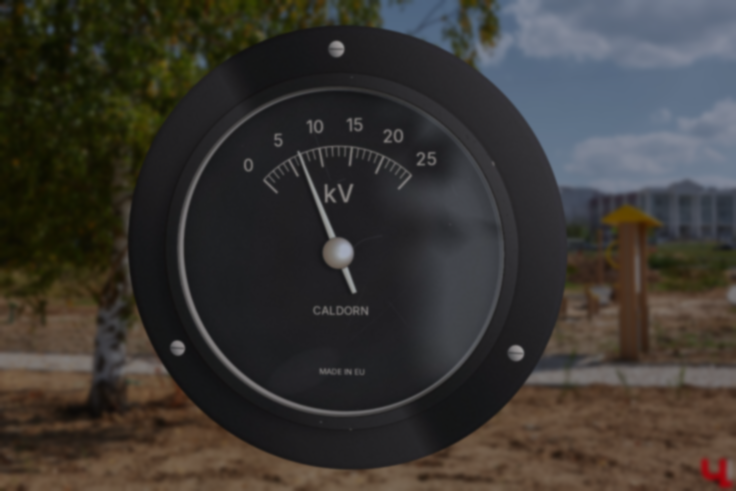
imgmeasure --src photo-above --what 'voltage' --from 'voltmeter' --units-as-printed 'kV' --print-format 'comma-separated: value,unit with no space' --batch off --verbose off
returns 7,kV
